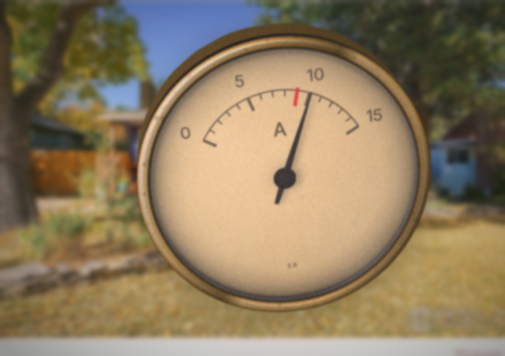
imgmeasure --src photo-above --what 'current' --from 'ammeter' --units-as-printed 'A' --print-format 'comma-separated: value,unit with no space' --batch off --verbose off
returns 10,A
